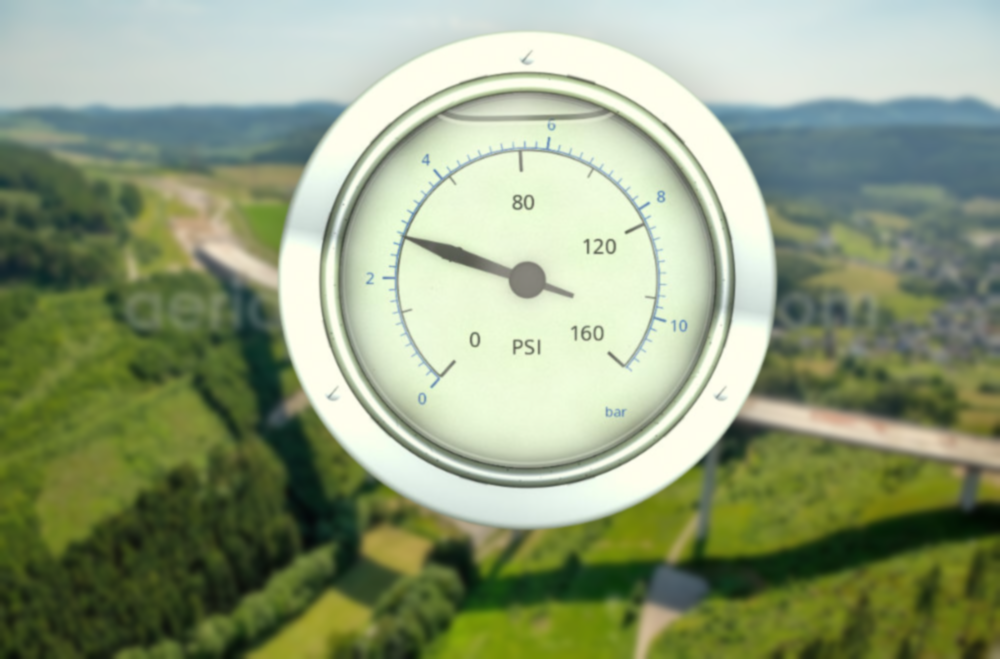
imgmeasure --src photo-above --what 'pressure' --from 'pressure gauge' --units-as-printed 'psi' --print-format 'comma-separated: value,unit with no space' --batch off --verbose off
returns 40,psi
